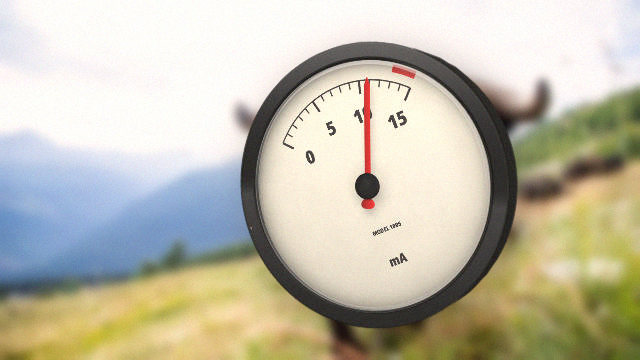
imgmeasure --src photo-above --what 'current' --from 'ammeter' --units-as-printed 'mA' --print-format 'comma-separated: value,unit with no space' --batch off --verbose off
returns 11,mA
